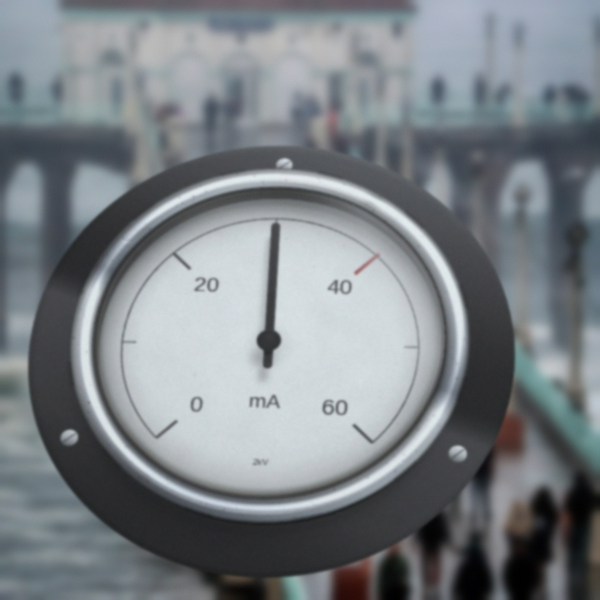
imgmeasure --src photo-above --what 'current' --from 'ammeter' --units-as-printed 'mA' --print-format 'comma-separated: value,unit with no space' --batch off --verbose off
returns 30,mA
